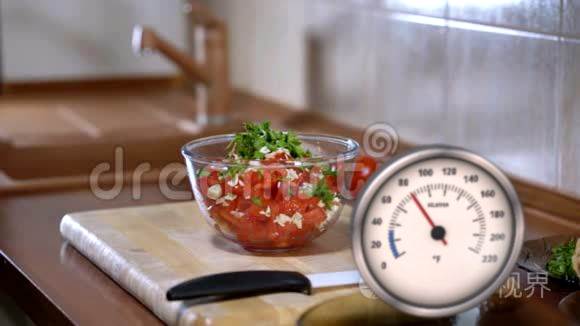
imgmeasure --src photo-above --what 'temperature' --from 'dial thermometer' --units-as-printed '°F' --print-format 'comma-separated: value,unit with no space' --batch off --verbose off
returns 80,°F
